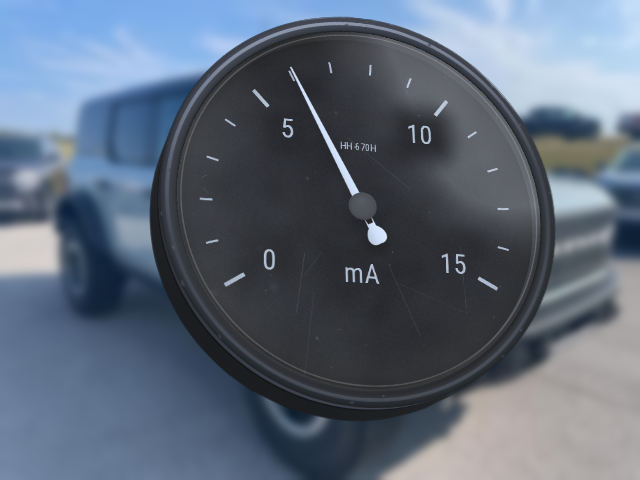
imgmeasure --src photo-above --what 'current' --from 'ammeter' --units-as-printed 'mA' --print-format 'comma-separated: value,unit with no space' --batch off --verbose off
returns 6,mA
